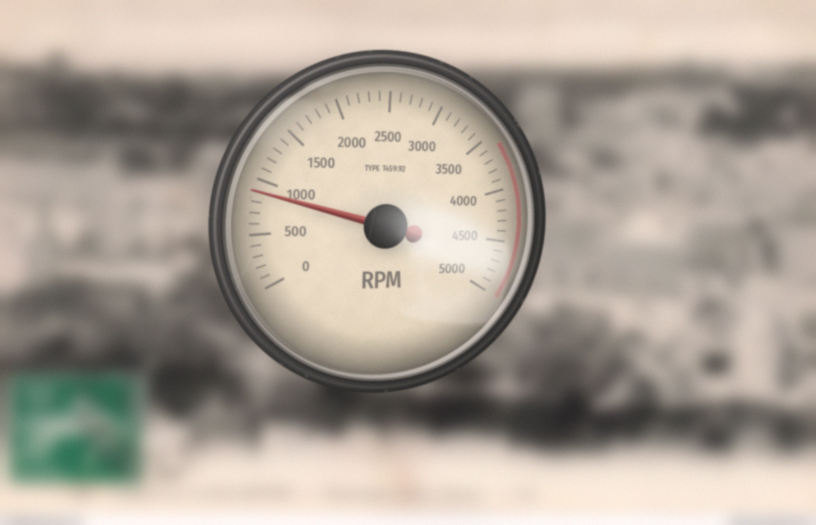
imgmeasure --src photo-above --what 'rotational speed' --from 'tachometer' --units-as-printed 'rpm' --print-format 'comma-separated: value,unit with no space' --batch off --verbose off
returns 900,rpm
